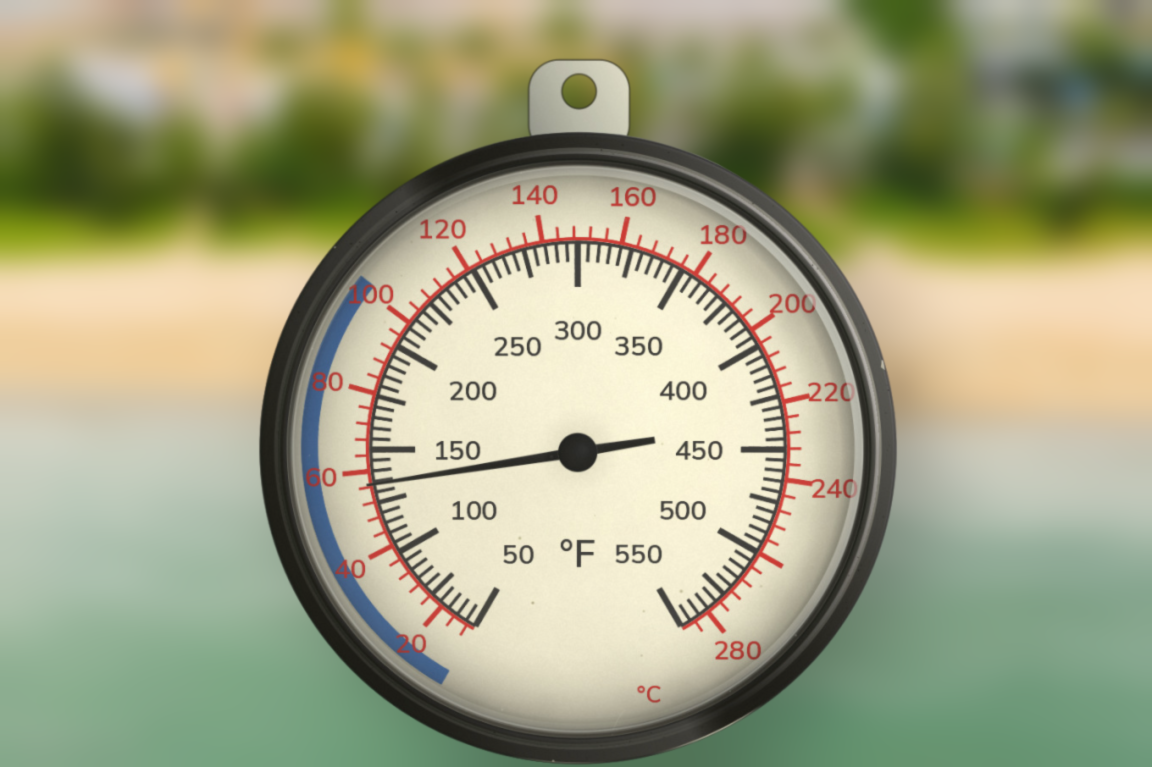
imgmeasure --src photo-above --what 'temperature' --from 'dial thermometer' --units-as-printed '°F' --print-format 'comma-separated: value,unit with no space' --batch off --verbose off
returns 135,°F
